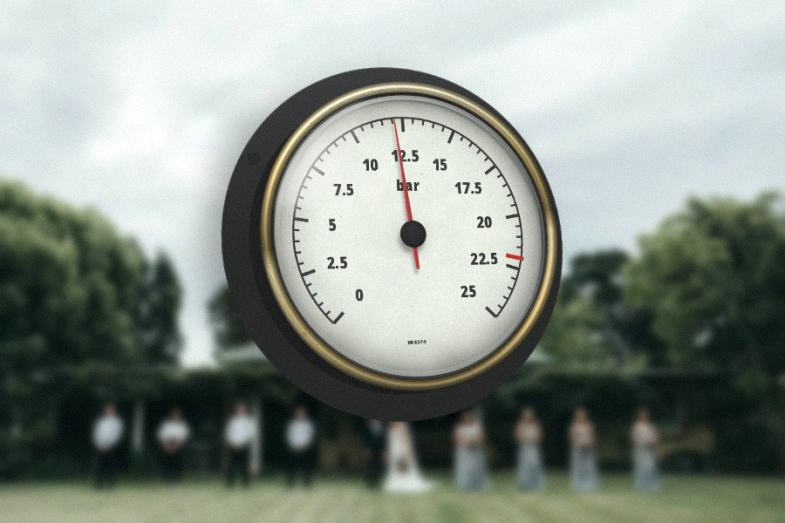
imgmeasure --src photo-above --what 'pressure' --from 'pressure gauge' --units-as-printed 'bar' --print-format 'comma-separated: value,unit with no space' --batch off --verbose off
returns 12,bar
